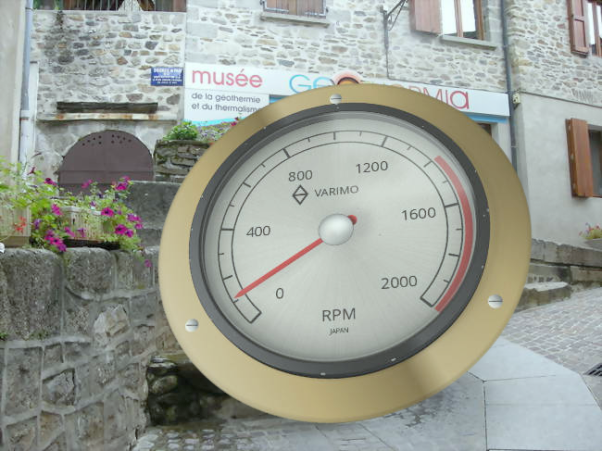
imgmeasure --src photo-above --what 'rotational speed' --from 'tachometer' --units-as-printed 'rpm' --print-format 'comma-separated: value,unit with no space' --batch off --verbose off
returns 100,rpm
